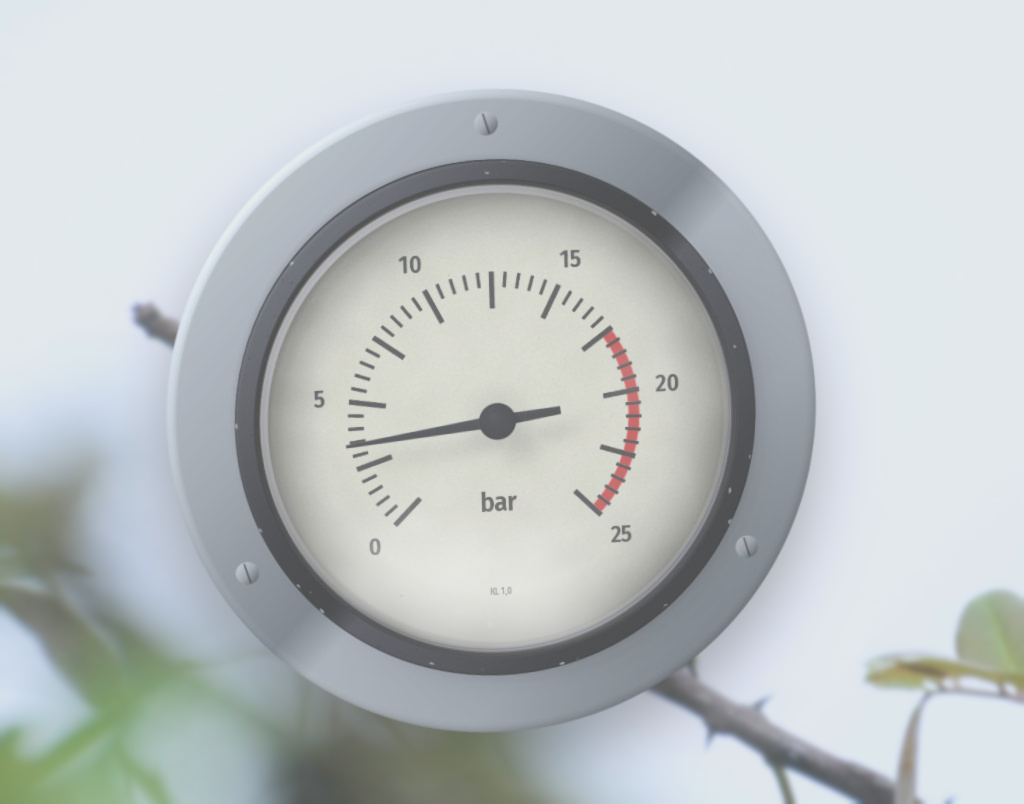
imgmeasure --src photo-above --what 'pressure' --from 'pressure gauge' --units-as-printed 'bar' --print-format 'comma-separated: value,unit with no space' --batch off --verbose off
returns 3.5,bar
